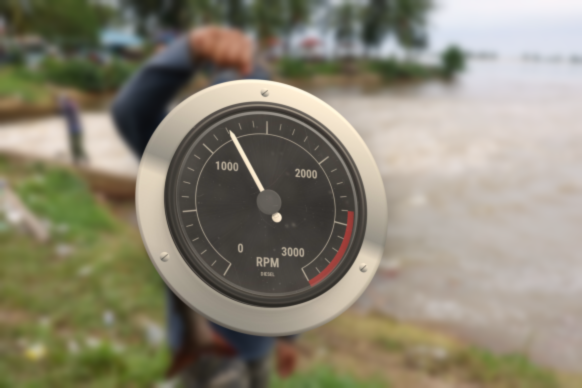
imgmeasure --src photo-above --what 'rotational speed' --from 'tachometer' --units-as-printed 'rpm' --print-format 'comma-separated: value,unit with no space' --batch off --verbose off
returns 1200,rpm
